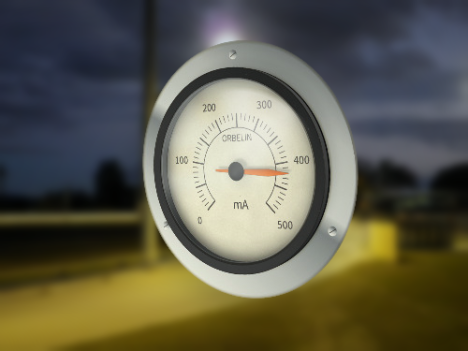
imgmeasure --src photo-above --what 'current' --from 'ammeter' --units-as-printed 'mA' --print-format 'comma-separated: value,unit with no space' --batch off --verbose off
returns 420,mA
